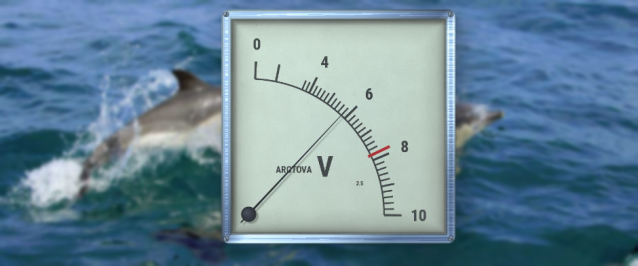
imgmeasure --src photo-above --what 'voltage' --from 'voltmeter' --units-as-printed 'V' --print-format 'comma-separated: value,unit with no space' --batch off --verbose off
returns 5.8,V
